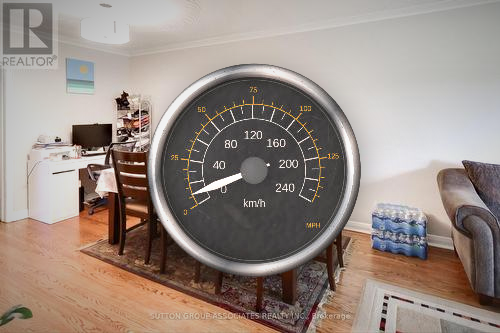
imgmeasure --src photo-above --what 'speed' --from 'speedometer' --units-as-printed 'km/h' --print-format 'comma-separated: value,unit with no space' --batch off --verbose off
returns 10,km/h
